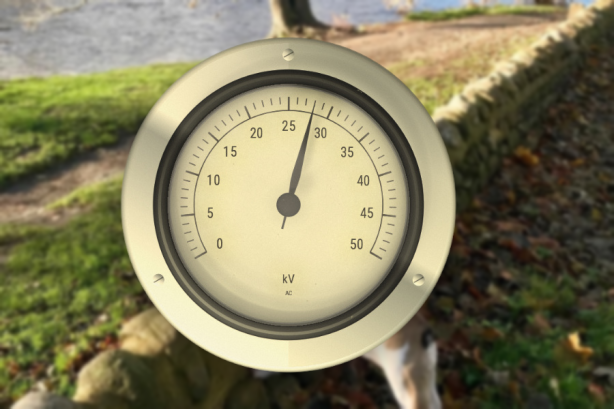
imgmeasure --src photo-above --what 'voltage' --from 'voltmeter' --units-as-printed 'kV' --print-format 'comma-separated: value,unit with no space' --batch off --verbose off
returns 28,kV
